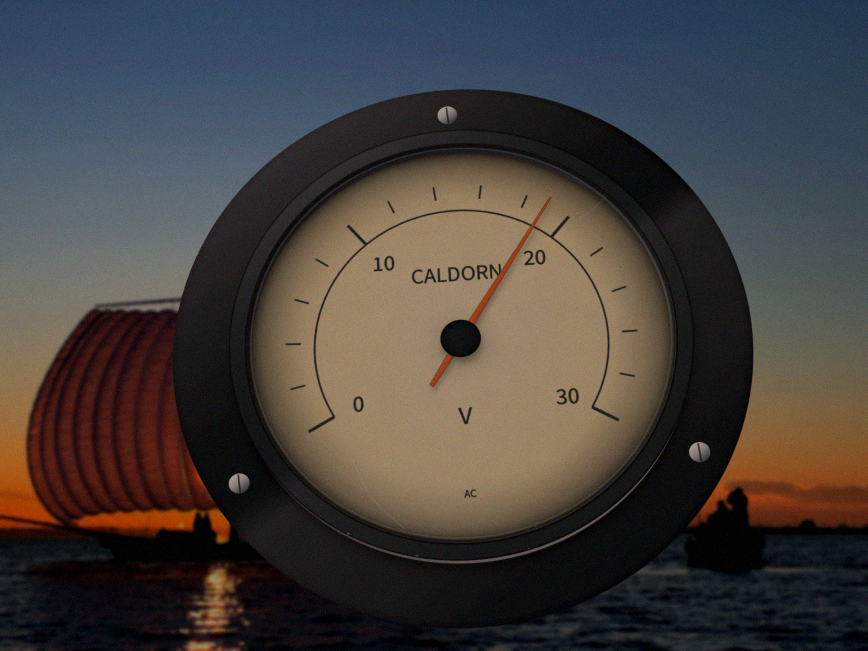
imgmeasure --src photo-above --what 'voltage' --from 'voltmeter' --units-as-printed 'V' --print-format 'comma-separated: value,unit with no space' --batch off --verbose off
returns 19,V
